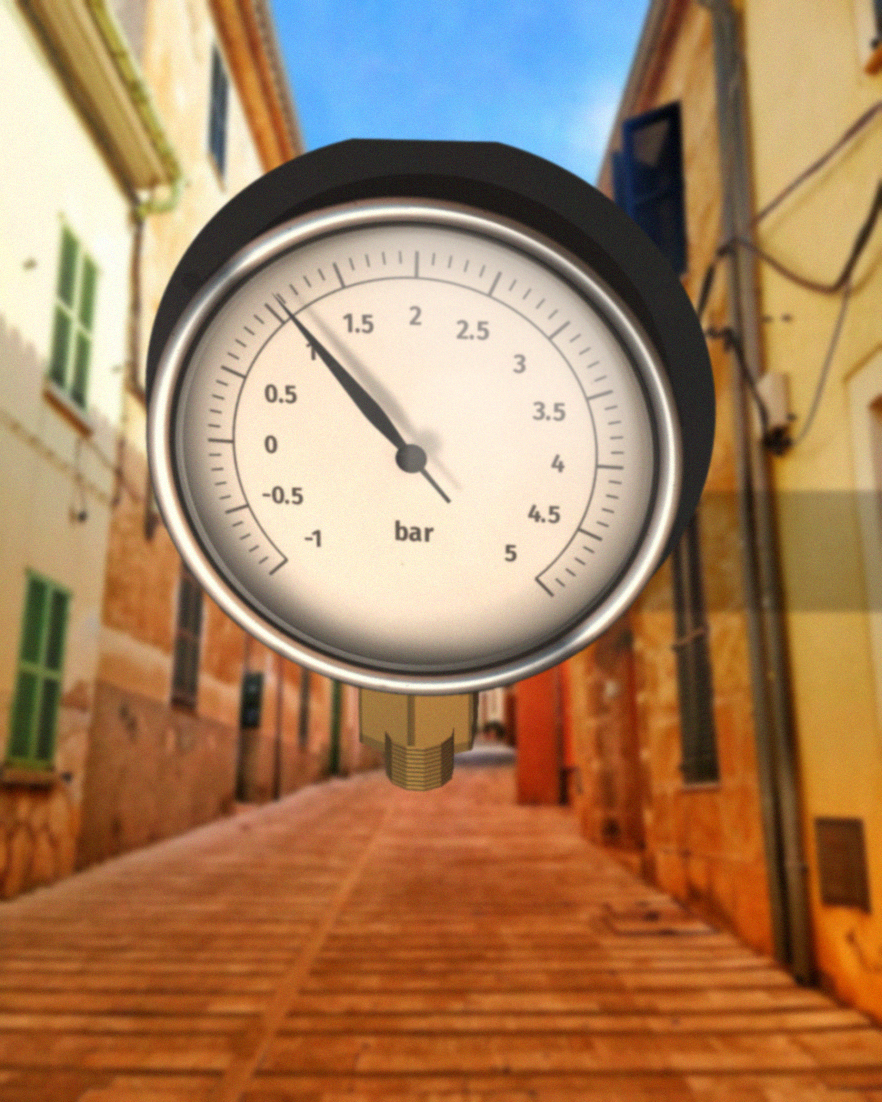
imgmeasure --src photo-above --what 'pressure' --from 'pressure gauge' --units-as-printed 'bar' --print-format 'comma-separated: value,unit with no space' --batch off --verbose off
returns 1.1,bar
